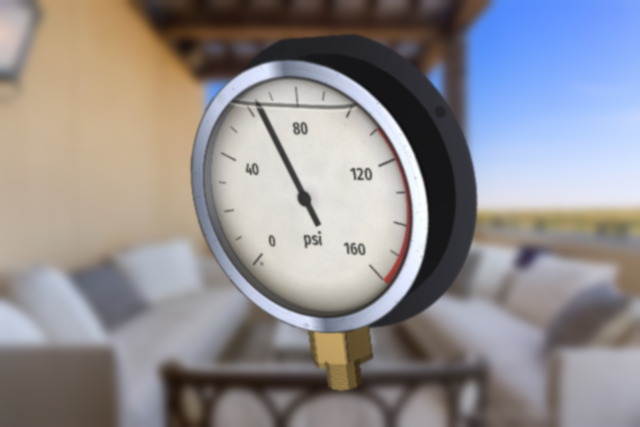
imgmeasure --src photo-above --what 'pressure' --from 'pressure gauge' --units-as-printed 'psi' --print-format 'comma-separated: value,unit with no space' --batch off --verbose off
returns 65,psi
